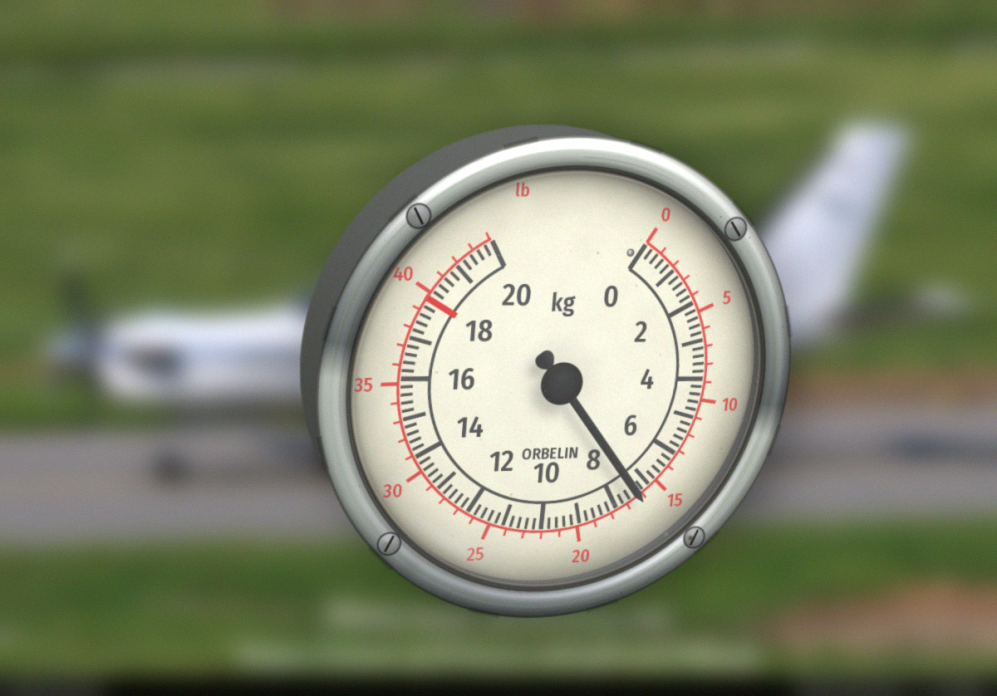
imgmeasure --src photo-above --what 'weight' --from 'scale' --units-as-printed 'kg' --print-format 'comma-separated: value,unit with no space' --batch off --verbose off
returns 7.4,kg
